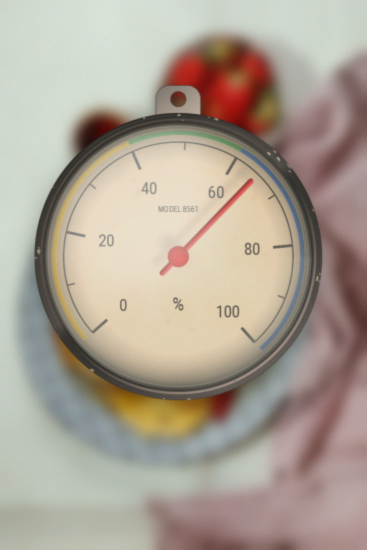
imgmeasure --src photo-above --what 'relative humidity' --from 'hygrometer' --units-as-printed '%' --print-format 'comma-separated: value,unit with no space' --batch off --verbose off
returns 65,%
